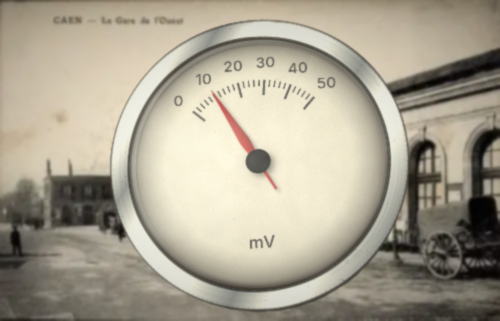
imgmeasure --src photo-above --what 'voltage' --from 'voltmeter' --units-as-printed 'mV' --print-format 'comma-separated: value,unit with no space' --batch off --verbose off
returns 10,mV
